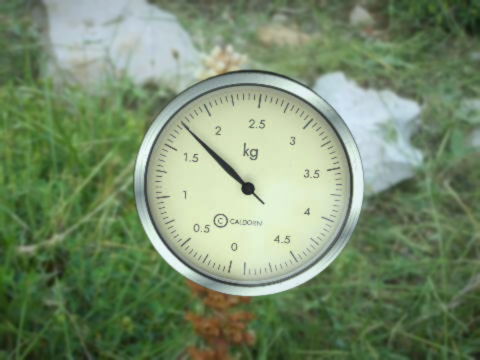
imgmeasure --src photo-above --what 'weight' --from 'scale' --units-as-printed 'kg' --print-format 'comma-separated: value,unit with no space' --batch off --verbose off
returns 1.75,kg
